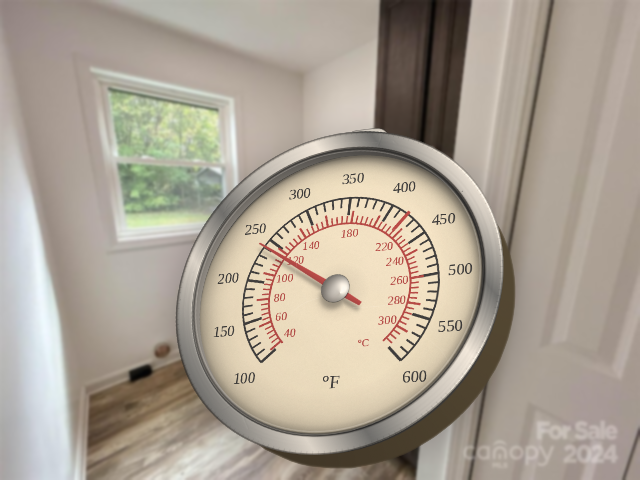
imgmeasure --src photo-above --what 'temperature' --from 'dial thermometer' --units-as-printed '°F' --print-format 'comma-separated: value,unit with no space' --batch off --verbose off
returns 240,°F
